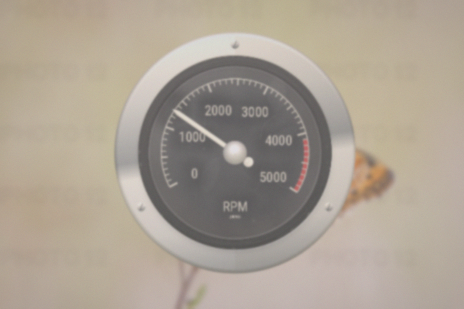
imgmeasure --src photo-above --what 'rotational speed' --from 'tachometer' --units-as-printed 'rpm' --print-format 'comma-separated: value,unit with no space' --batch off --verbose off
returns 1300,rpm
